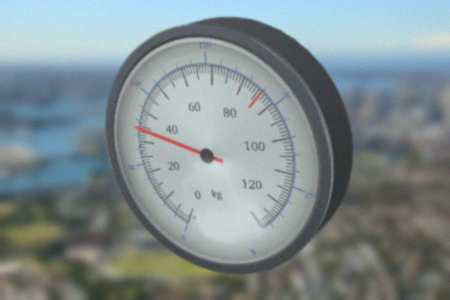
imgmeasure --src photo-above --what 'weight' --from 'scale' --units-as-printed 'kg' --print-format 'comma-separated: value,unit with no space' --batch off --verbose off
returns 35,kg
